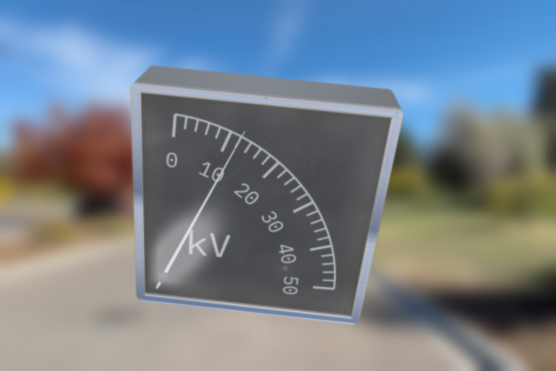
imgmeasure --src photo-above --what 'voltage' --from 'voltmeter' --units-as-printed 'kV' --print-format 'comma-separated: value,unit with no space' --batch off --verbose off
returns 12,kV
